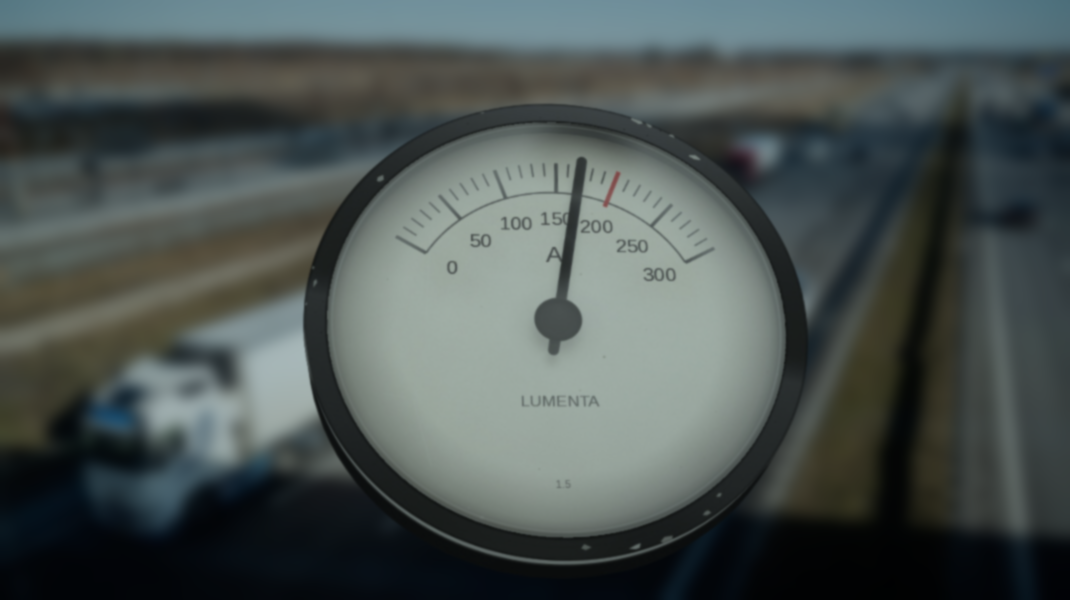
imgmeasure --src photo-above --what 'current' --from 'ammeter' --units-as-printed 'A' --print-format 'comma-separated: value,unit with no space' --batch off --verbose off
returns 170,A
